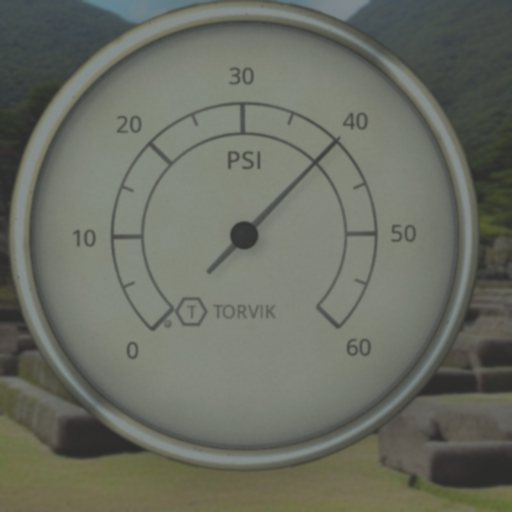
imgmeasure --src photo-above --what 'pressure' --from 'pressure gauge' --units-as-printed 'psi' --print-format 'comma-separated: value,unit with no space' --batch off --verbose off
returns 40,psi
